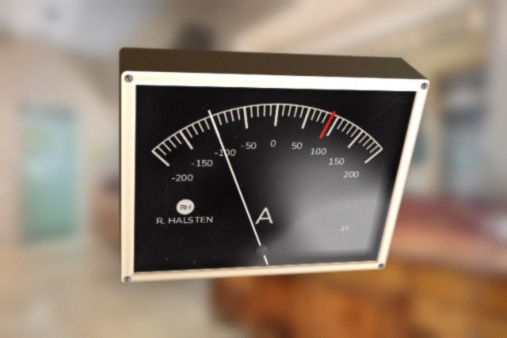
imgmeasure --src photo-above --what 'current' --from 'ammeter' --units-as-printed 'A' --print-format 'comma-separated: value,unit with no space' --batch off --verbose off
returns -100,A
